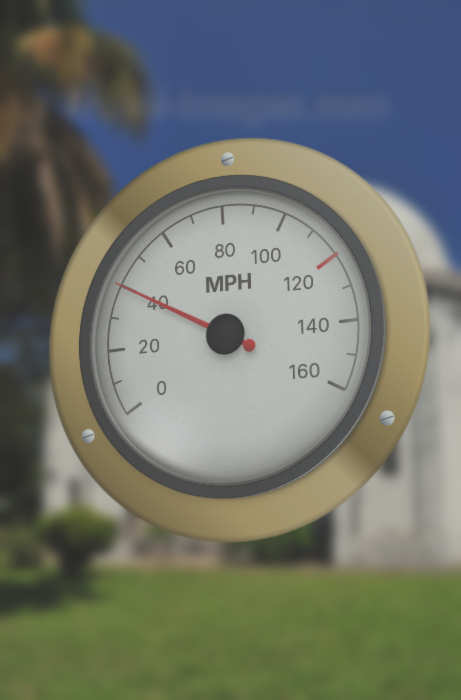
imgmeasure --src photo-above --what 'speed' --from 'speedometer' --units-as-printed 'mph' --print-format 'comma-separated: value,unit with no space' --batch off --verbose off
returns 40,mph
